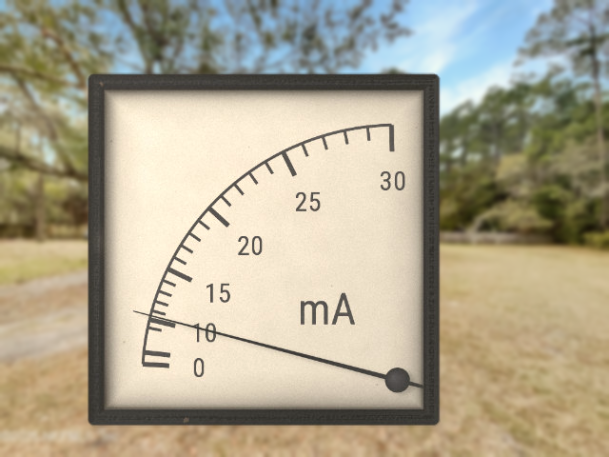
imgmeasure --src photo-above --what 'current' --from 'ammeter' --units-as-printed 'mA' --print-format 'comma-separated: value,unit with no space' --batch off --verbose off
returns 10.5,mA
